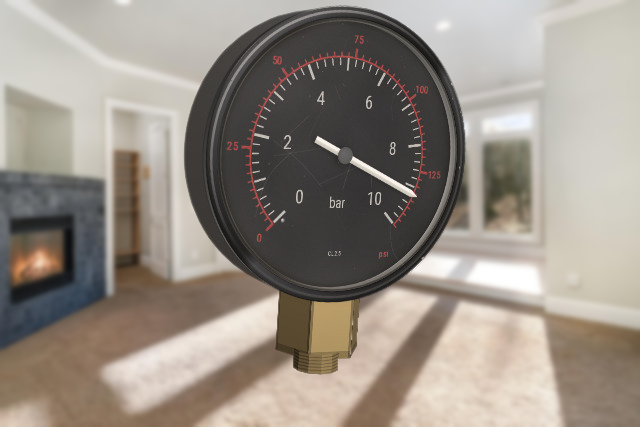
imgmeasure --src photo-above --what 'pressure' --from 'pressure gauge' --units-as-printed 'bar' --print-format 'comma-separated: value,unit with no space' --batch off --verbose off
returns 9.2,bar
